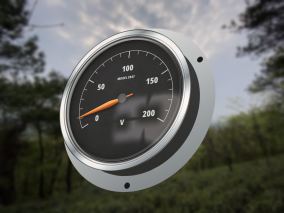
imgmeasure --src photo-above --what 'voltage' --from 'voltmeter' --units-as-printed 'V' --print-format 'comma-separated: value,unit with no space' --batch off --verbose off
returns 10,V
